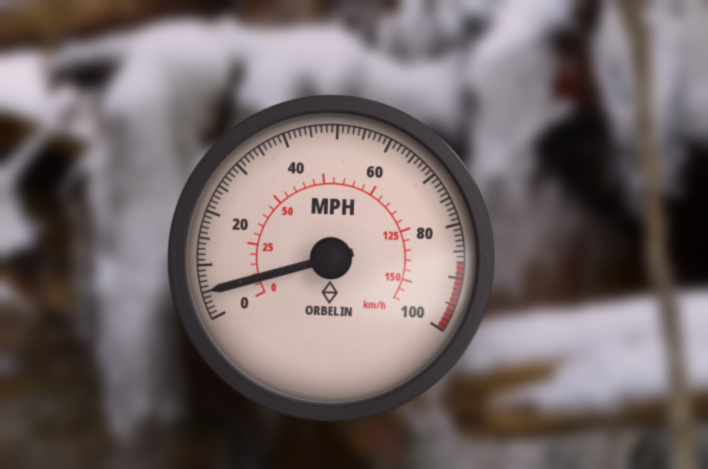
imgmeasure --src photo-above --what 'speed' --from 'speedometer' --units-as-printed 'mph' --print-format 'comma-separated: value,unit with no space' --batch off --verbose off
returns 5,mph
